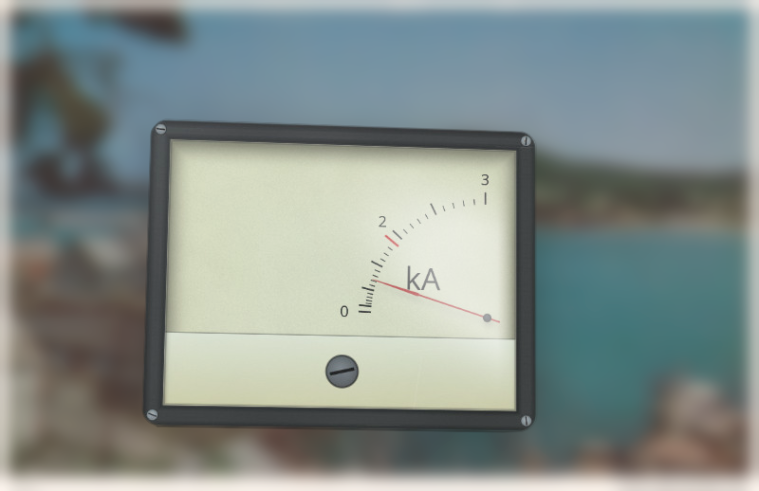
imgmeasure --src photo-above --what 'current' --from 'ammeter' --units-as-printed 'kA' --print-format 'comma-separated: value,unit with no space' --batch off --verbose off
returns 1.2,kA
